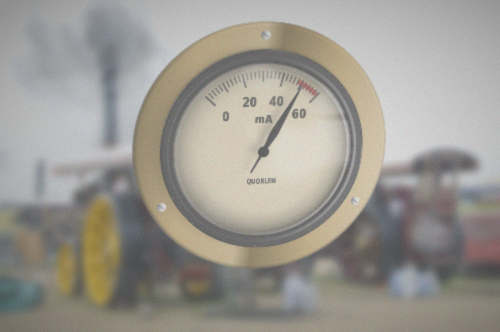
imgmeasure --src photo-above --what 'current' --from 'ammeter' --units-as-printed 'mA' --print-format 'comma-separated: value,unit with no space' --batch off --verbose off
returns 50,mA
